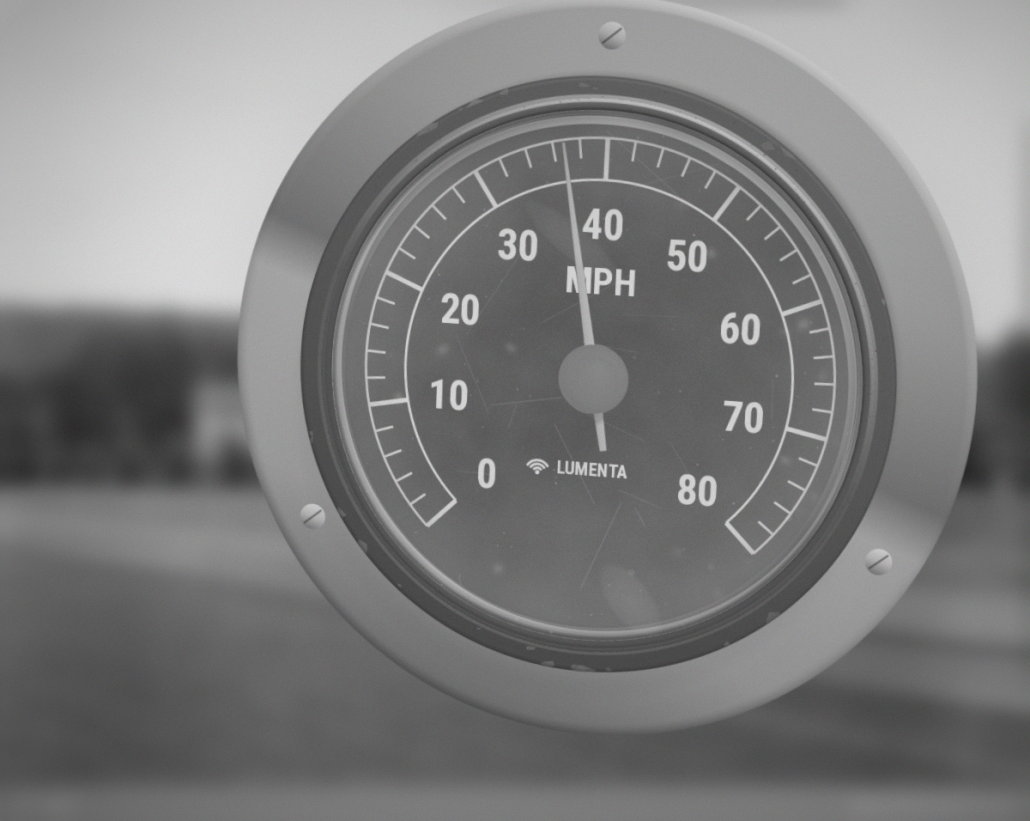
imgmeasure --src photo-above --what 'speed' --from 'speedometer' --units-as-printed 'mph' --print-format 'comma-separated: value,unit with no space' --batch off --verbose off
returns 37,mph
